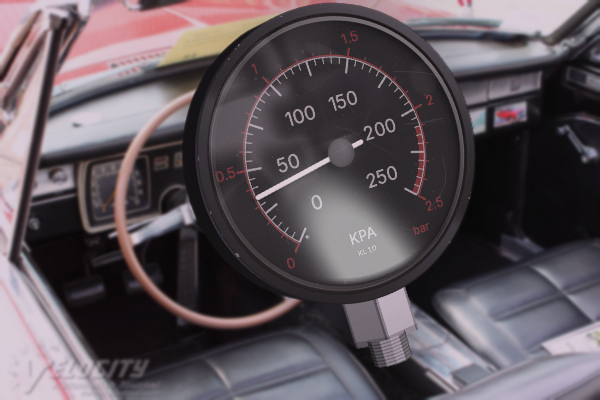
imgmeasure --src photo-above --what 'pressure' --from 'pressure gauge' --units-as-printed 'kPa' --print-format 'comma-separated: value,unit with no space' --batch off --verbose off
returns 35,kPa
